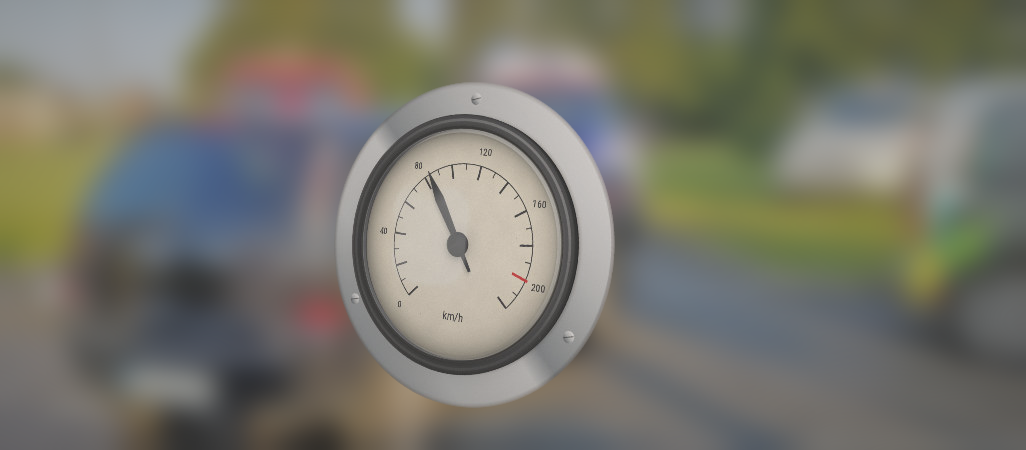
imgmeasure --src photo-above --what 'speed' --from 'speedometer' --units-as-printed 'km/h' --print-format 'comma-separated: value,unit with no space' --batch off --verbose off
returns 85,km/h
